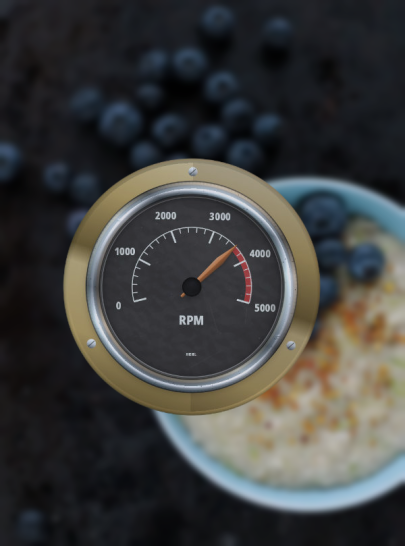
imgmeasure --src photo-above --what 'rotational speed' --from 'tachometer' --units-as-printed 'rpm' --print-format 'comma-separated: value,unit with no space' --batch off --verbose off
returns 3600,rpm
